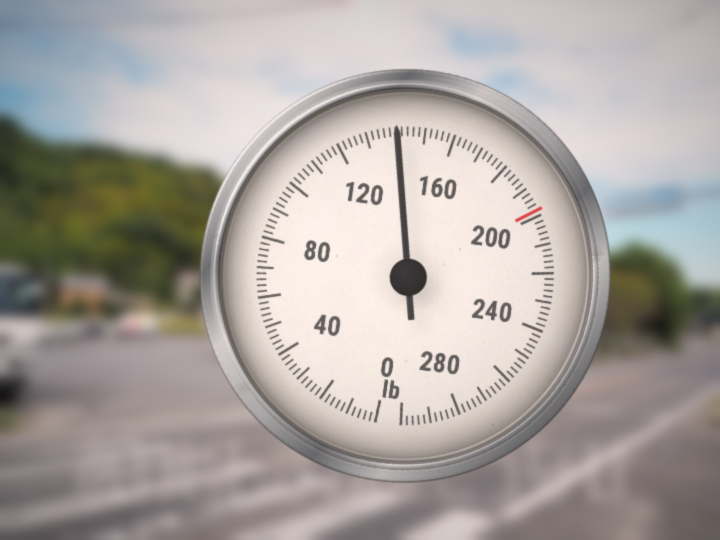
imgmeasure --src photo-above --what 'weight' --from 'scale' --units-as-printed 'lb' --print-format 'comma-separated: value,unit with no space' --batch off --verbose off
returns 140,lb
